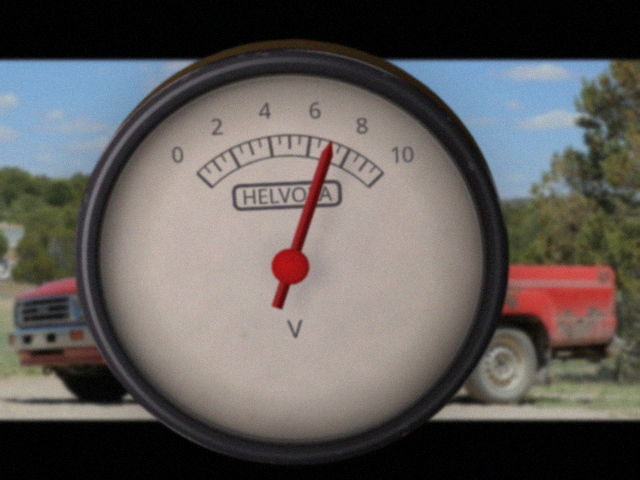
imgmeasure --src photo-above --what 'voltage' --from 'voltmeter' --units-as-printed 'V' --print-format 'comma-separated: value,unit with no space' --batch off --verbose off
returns 7,V
